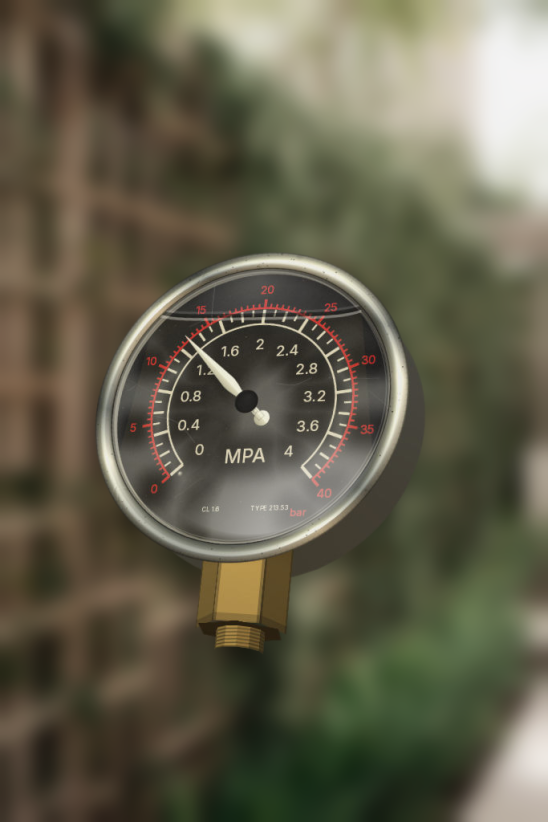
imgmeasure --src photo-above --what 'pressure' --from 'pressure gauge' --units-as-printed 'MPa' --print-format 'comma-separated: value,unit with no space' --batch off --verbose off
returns 1.3,MPa
